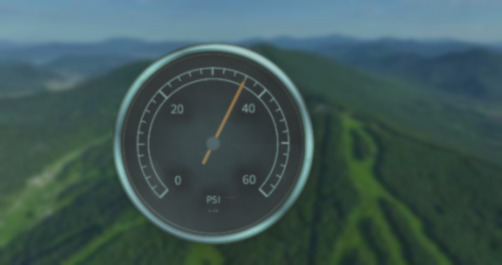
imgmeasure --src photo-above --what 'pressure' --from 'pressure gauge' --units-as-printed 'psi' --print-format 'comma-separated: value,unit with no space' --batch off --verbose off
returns 36,psi
